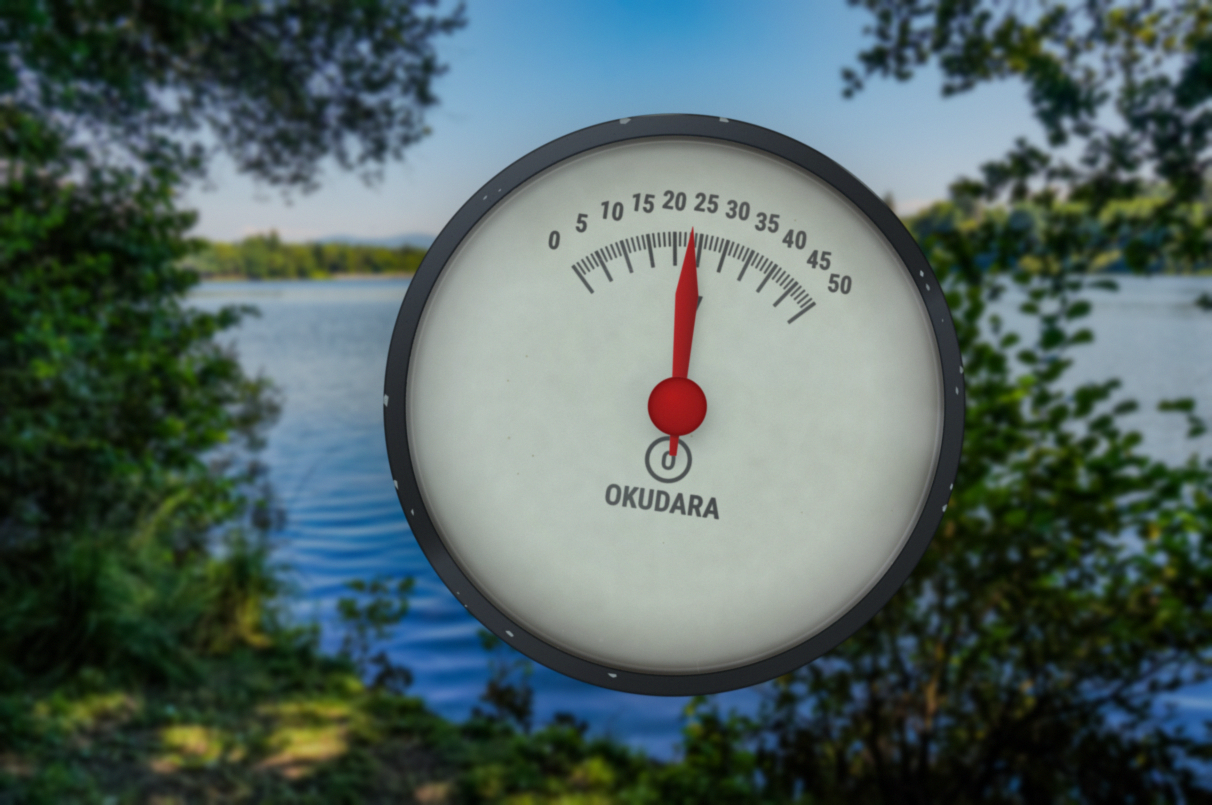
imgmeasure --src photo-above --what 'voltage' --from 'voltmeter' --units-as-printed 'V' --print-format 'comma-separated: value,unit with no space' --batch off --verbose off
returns 23,V
